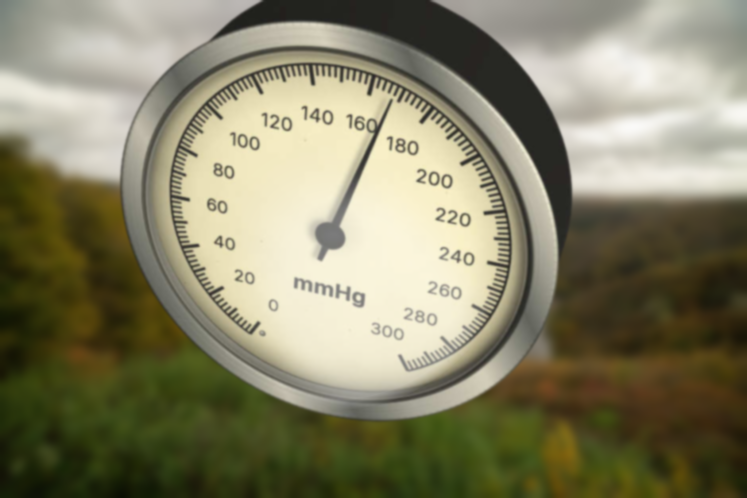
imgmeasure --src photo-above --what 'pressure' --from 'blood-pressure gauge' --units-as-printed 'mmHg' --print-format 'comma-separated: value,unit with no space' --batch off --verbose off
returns 168,mmHg
